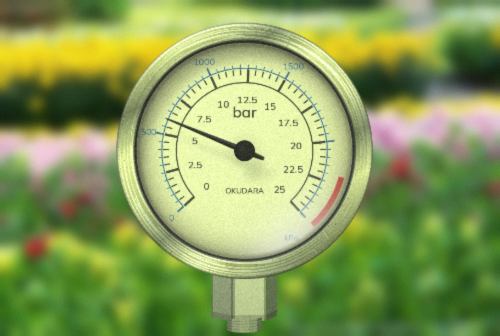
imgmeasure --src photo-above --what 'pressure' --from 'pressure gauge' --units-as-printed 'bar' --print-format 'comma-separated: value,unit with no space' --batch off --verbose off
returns 6,bar
